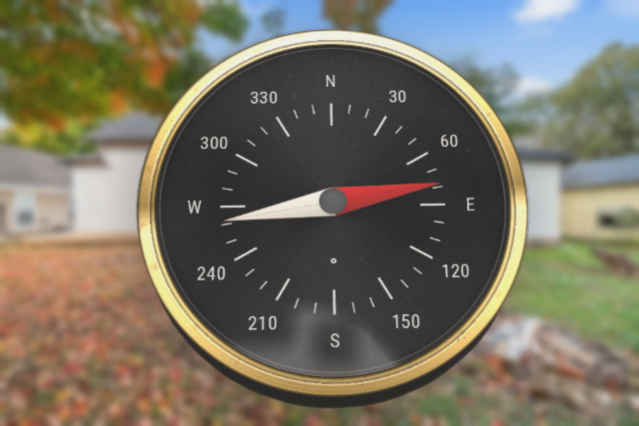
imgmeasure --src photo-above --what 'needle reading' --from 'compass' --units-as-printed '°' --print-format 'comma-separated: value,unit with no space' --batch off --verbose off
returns 80,°
